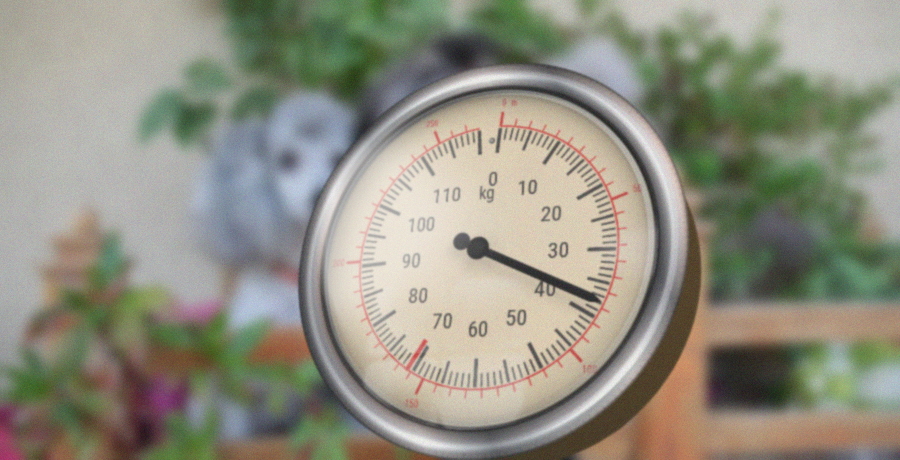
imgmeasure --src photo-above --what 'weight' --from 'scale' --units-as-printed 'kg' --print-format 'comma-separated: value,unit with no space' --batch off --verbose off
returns 38,kg
